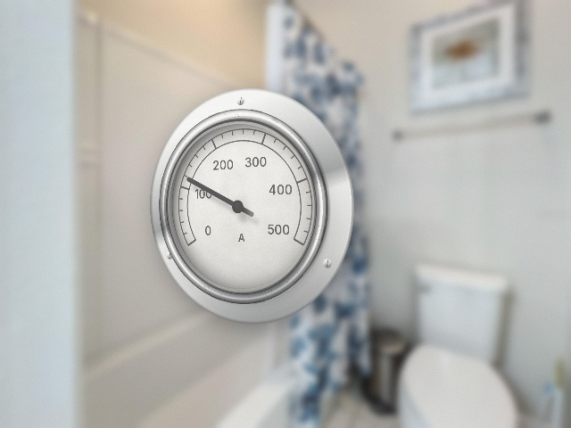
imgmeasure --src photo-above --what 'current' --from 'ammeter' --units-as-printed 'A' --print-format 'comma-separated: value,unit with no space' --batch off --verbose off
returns 120,A
